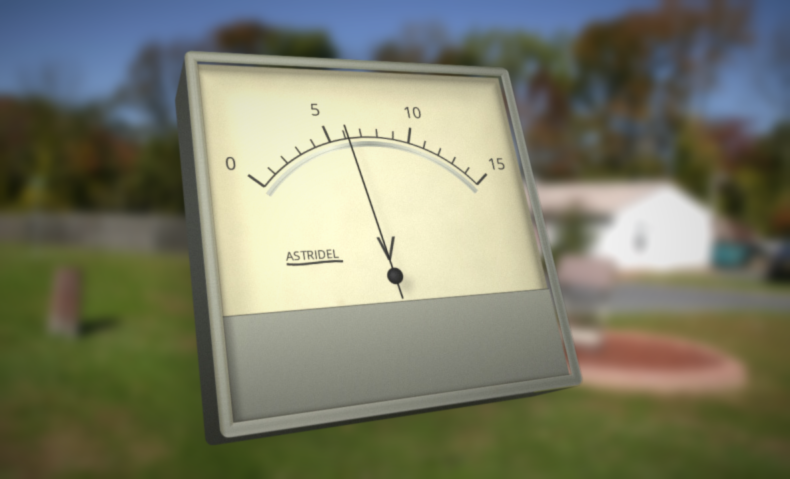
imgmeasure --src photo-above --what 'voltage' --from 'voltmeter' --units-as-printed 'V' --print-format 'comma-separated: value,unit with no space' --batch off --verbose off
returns 6,V
